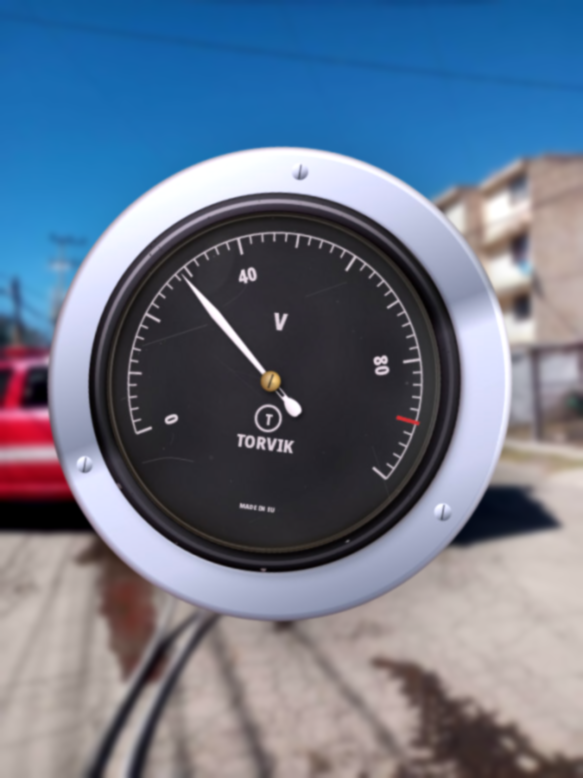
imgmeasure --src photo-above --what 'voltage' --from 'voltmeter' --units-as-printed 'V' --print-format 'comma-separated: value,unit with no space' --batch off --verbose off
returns 29,V
